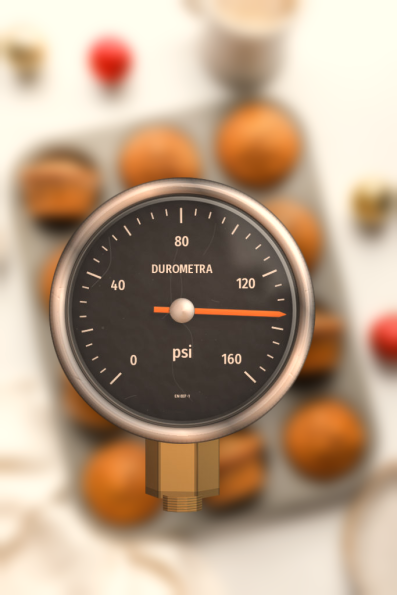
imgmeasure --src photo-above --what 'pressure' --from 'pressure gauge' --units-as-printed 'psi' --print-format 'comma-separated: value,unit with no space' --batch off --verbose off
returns 135,psi
